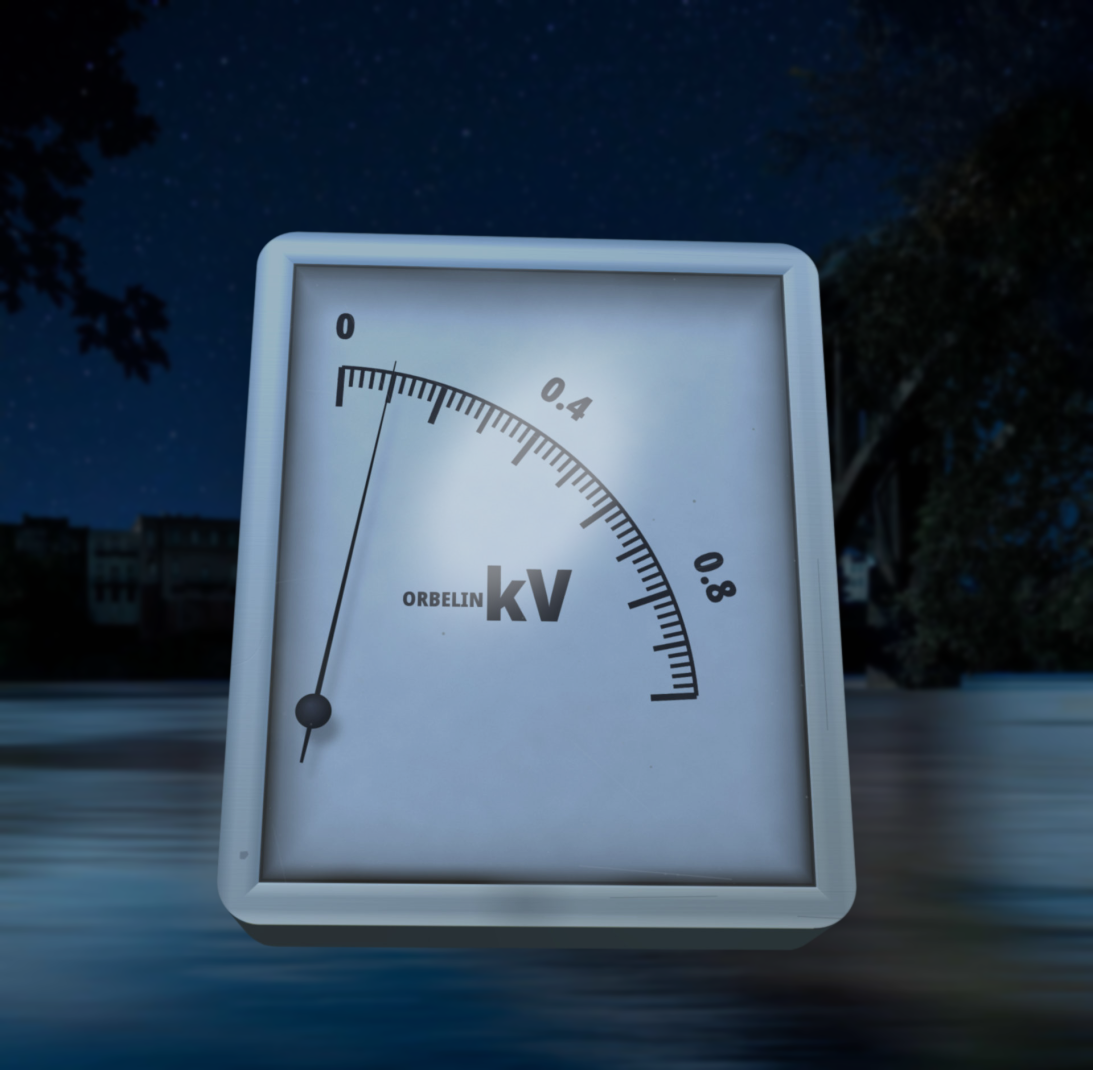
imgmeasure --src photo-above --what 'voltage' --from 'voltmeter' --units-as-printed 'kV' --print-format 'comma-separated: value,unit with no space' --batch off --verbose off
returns 0.1,kV
